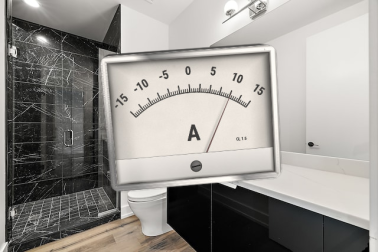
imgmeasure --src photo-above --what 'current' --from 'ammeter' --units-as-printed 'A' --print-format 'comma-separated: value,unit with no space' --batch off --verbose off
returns 10,A
